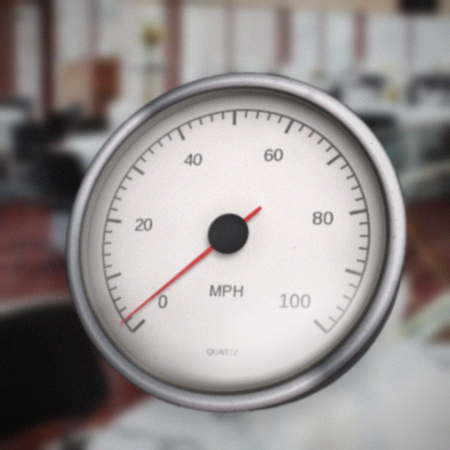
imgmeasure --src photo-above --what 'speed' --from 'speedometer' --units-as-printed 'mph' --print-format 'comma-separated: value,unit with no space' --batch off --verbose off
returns 2,mph
